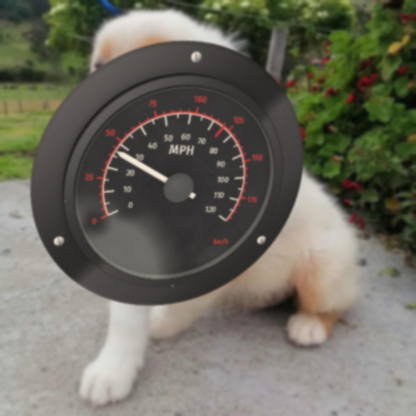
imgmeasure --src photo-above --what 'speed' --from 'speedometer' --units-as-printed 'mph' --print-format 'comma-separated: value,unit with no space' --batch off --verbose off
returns 27.5,mph
